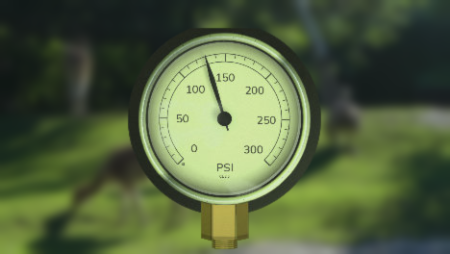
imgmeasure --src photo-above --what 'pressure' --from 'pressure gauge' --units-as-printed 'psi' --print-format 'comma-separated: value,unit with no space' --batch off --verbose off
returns 130,psi
